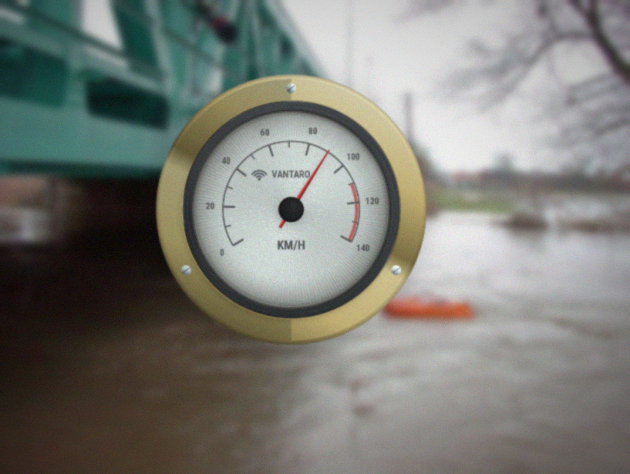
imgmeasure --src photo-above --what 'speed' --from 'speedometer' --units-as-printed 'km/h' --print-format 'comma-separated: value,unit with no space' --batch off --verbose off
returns 90,km/h
